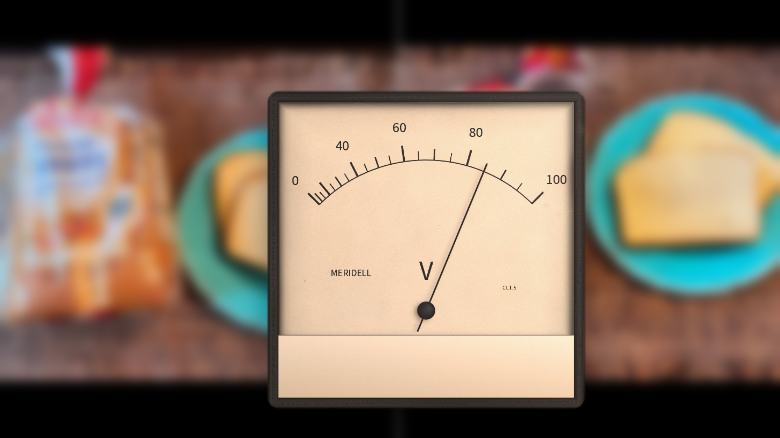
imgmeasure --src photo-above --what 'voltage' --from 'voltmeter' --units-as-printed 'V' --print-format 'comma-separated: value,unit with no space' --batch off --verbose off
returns 85,V
